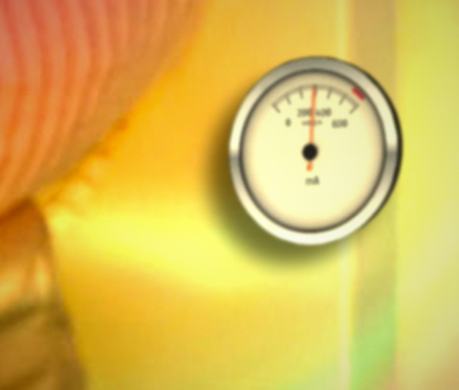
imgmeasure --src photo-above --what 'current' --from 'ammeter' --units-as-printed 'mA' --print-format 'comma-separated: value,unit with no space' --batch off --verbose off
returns 300,mA
